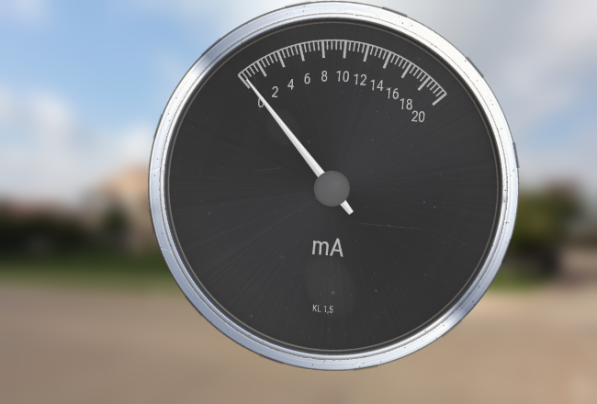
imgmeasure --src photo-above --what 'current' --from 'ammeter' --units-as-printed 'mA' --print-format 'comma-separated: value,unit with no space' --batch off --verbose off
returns 0.4,mA
